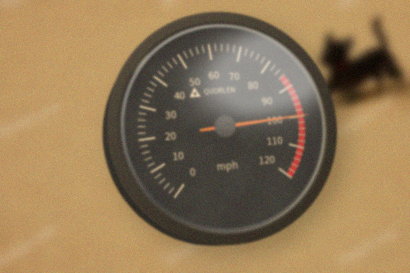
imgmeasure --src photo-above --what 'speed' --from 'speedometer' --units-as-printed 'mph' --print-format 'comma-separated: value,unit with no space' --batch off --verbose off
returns 100,mph
